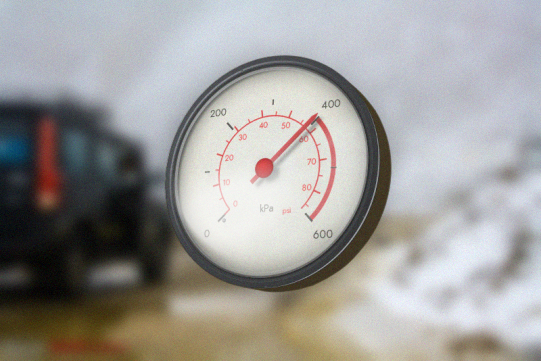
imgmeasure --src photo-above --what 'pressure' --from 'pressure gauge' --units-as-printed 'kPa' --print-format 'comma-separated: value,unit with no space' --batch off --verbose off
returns 400,kPa
